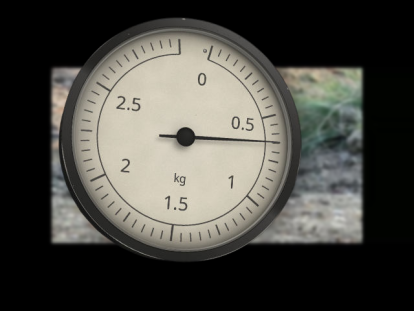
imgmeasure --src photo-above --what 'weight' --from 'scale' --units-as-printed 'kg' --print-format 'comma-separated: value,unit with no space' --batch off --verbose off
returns 0.65,kg
